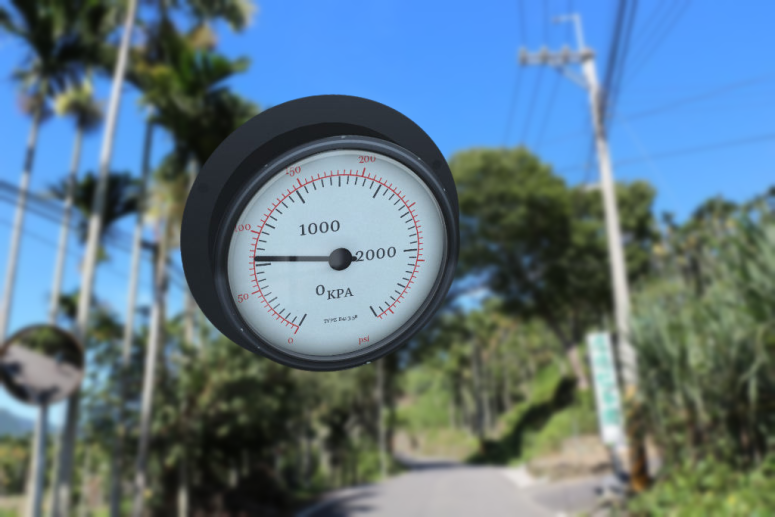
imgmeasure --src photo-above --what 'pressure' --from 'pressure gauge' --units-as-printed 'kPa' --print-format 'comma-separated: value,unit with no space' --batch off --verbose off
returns 550,kPa
